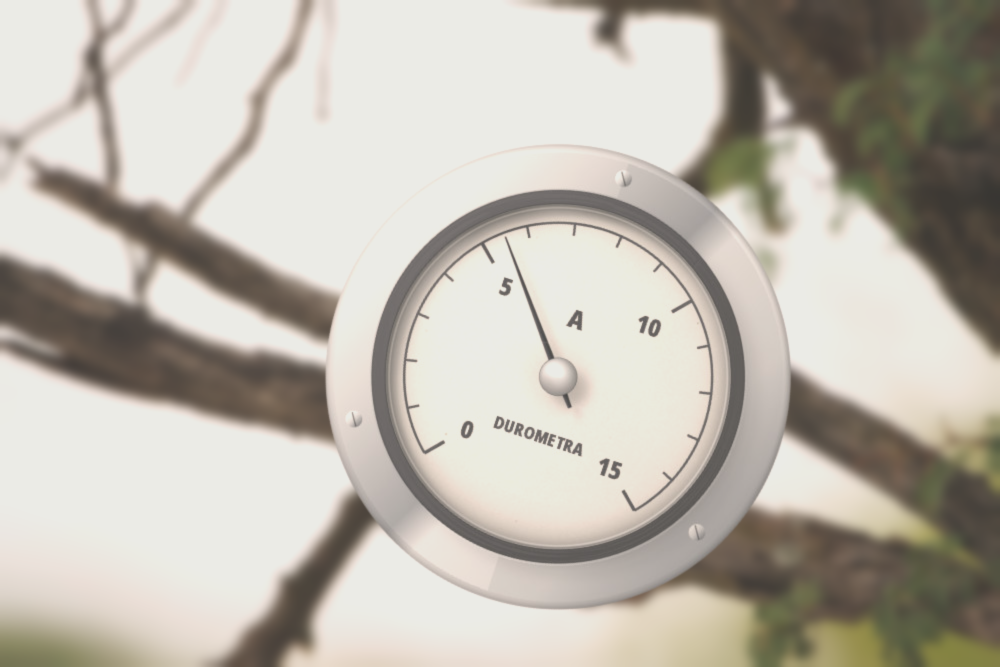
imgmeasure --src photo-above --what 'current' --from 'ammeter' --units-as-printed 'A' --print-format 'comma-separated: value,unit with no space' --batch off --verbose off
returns 5.5,A
